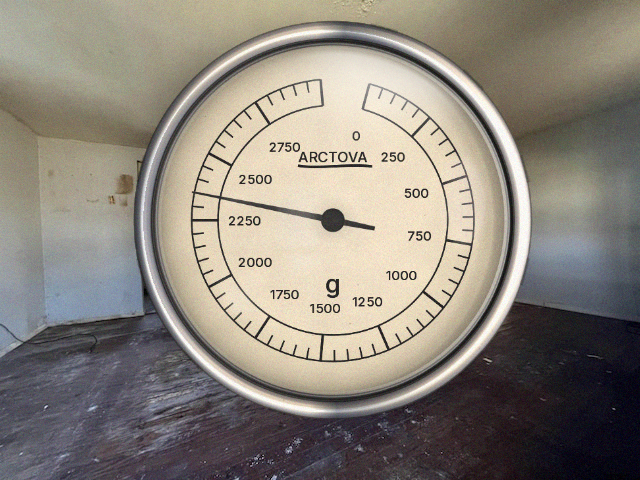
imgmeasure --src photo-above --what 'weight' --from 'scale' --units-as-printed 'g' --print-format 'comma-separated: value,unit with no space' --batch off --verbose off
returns 2350,g
